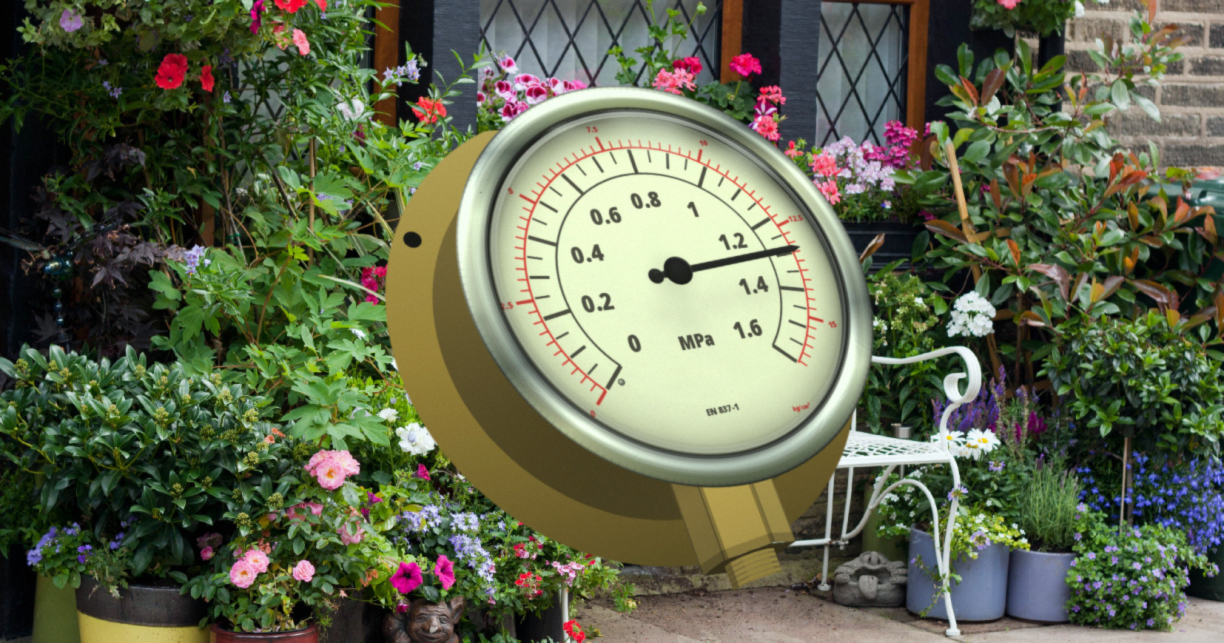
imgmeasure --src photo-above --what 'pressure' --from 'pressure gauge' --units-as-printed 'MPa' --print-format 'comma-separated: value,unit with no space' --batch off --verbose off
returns 1.3,MPa
